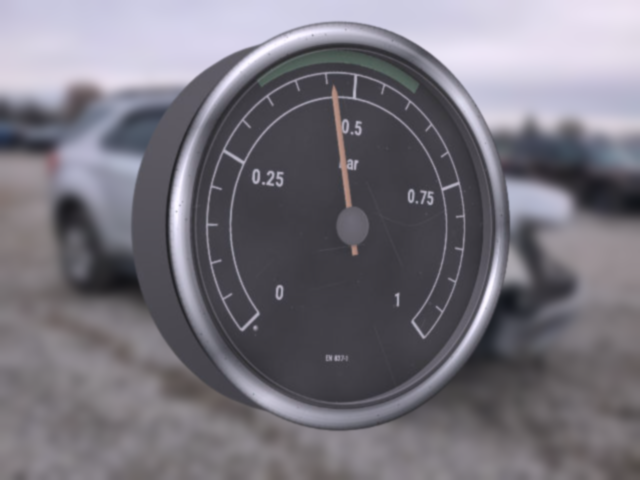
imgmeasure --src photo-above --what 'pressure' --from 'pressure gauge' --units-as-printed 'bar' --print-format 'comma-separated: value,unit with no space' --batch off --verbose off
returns 0.45,bar
